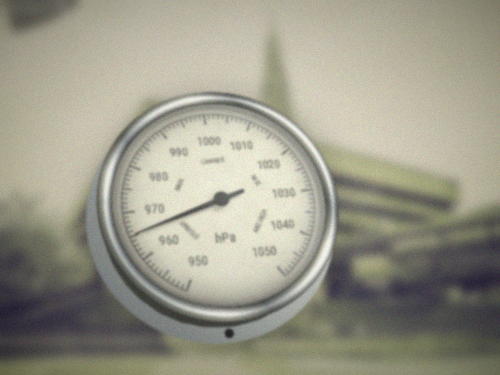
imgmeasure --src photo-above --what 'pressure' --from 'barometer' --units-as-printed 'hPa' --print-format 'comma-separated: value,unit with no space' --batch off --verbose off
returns 965,hPa
